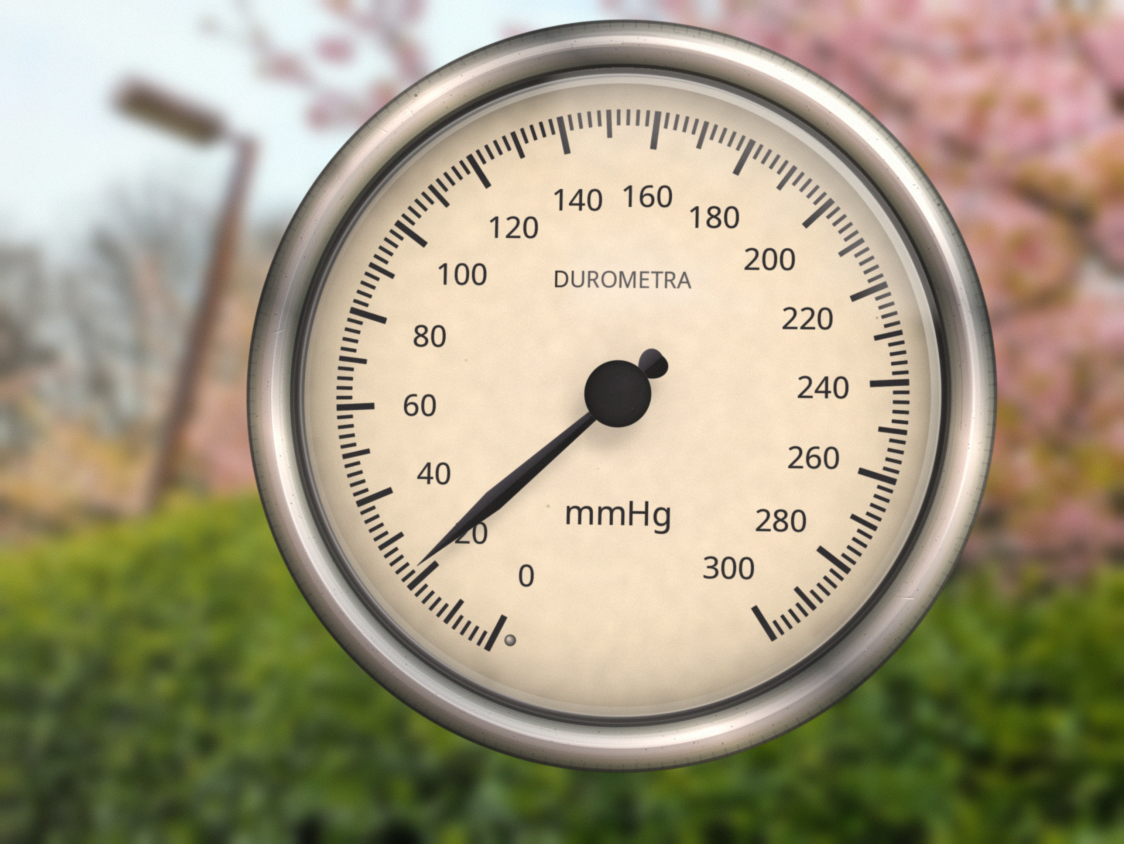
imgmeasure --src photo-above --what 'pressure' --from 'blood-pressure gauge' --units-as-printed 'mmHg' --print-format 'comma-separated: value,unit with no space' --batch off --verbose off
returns 22,mmHg
